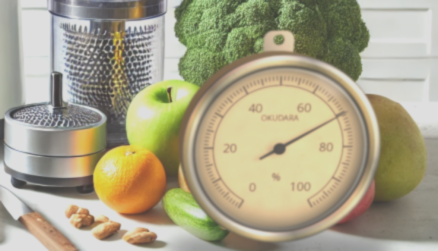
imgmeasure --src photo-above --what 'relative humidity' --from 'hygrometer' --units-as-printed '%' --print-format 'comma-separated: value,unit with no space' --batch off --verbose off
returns 70,%
